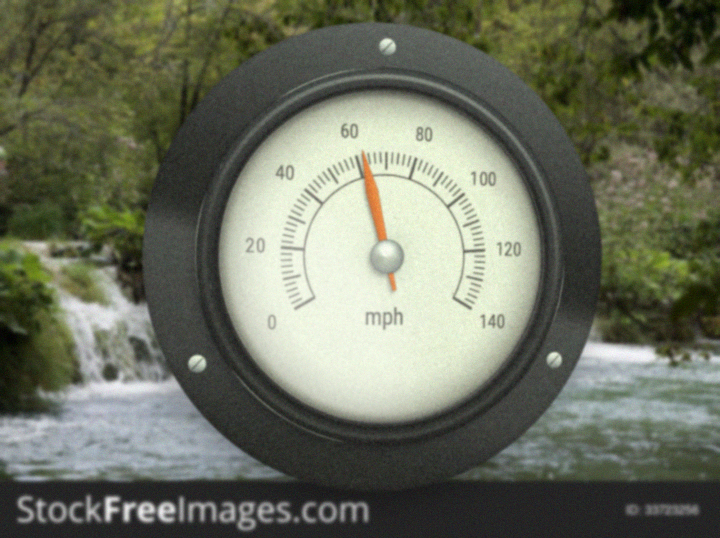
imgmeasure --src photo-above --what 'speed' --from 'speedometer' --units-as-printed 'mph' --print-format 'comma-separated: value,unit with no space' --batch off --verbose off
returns 62,mph
